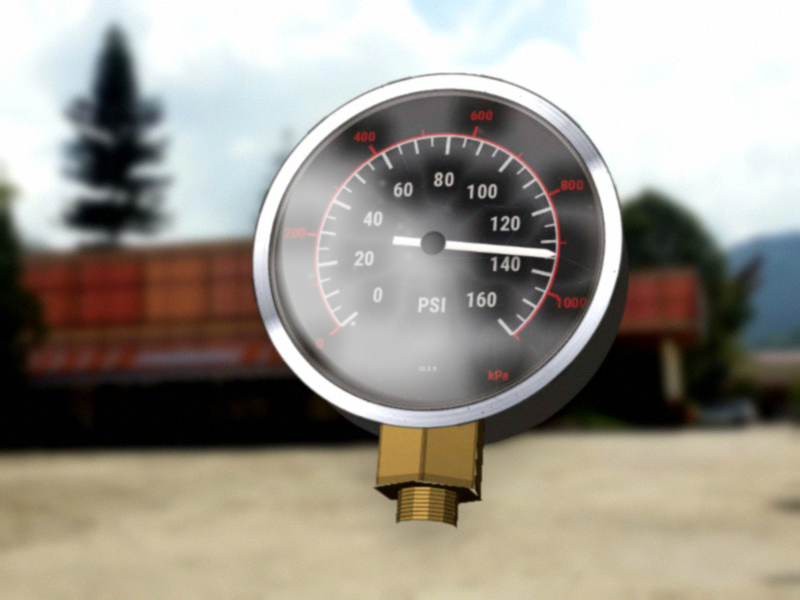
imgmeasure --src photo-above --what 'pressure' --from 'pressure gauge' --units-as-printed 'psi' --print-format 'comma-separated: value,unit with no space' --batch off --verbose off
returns 135,psi
